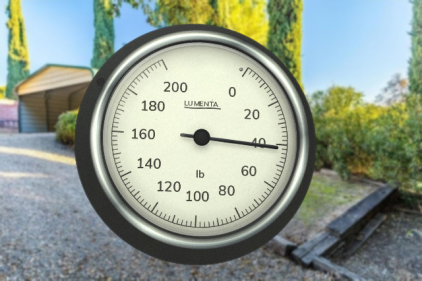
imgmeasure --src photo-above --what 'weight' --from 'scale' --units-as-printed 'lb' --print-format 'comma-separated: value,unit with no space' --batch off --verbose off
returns 42,lb
